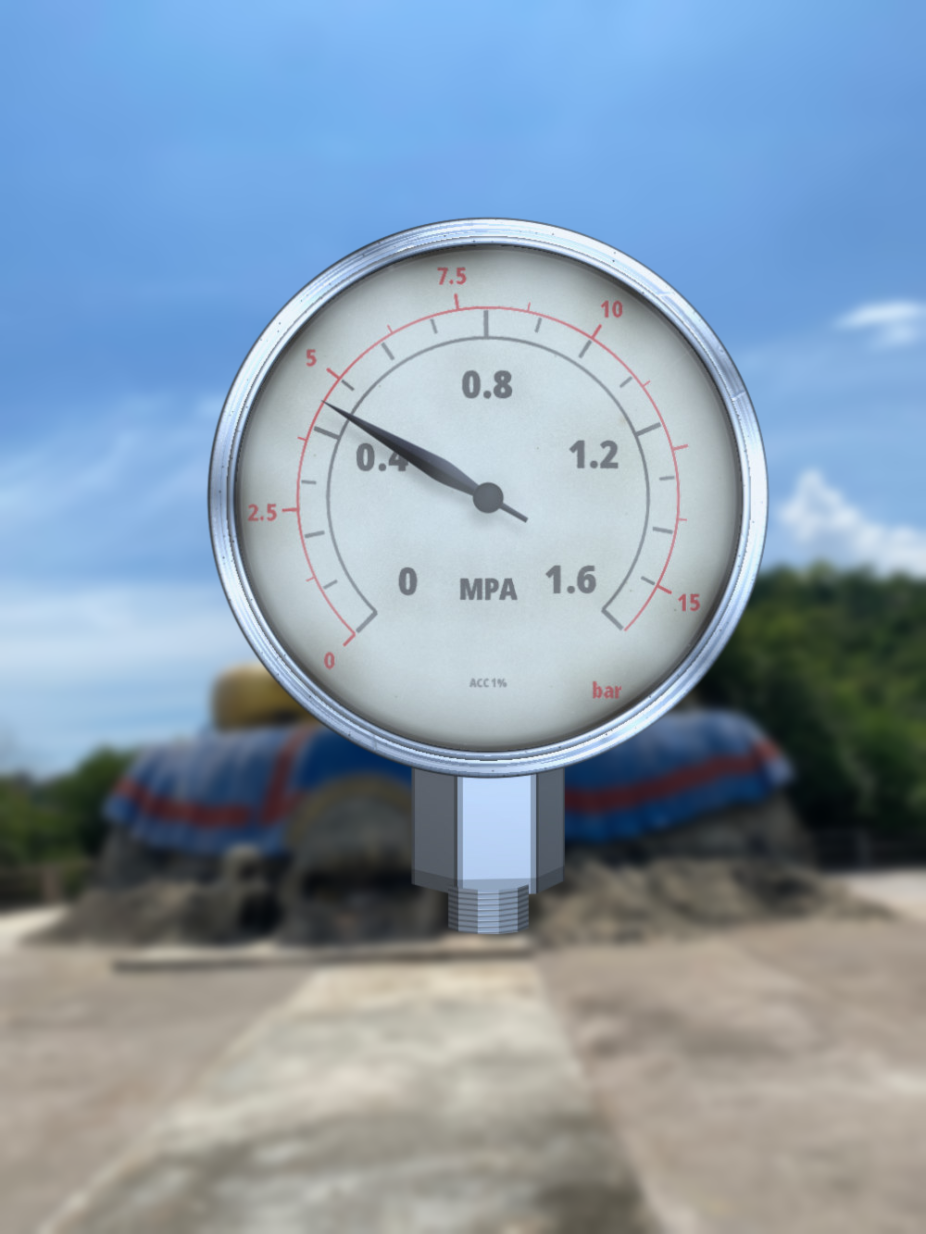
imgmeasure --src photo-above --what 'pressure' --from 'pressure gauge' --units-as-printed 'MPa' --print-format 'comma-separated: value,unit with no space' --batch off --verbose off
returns 0.45,MPa
